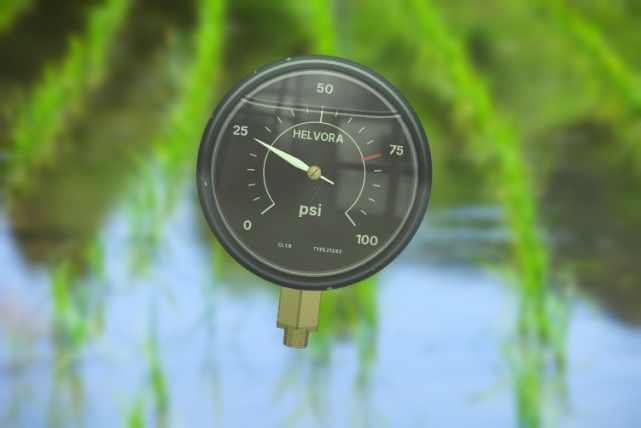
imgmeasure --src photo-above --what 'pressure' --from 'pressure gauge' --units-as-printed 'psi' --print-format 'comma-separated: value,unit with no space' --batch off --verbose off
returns 25,psi
